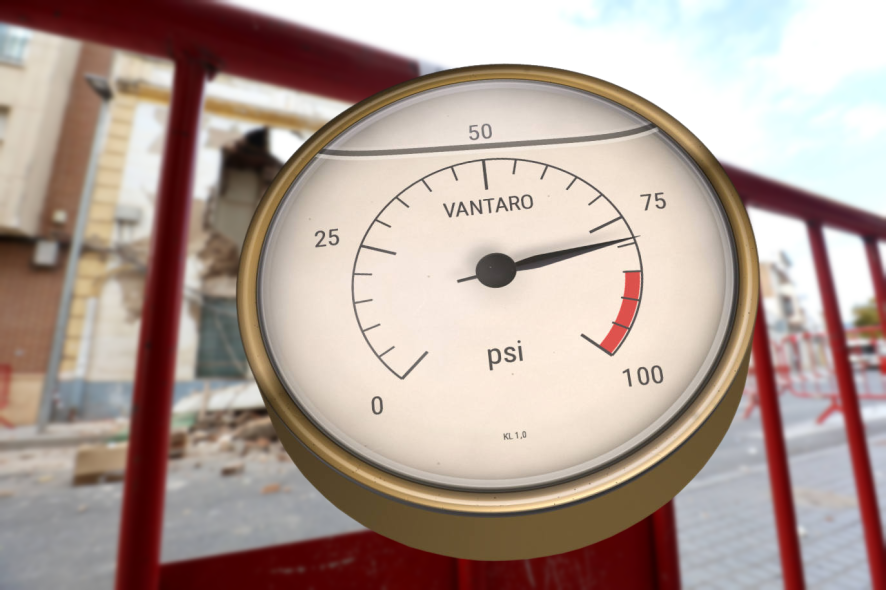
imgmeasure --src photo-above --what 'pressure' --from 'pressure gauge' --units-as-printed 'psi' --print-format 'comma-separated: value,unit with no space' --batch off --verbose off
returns 80,psi
